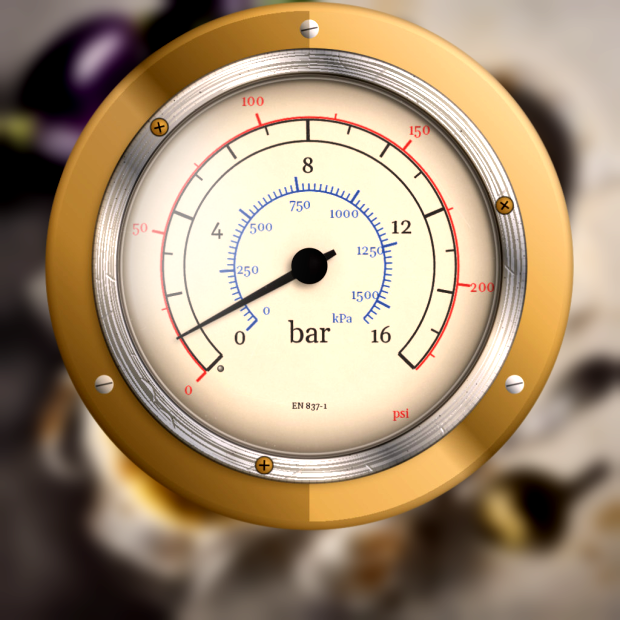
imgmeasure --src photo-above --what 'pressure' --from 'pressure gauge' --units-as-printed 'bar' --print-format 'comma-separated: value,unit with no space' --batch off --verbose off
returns 1,bar
